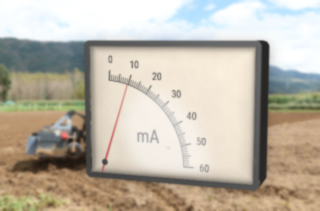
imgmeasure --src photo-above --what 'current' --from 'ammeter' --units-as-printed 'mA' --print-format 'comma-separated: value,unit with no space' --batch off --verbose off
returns 10,mA
